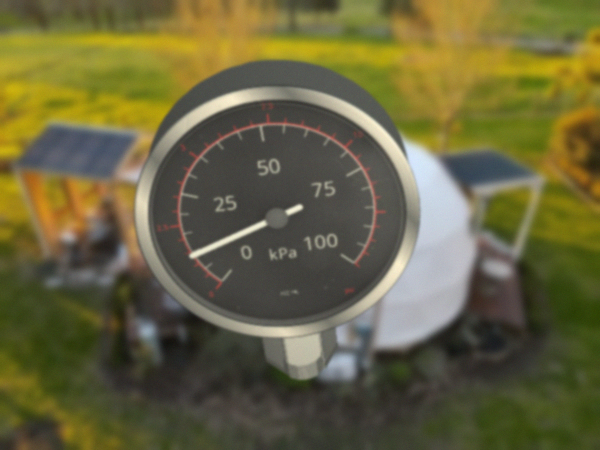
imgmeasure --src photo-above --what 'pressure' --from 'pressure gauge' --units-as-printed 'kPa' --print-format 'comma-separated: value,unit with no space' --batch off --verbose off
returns 10,kPa
